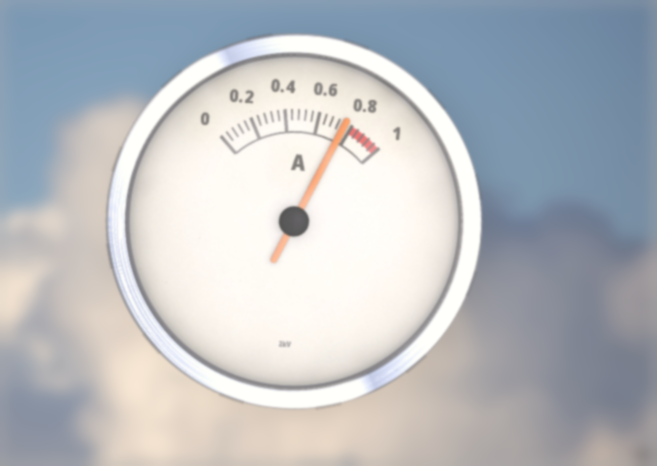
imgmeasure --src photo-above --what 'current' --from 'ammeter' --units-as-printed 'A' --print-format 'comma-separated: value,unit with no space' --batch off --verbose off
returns 0.76,A
